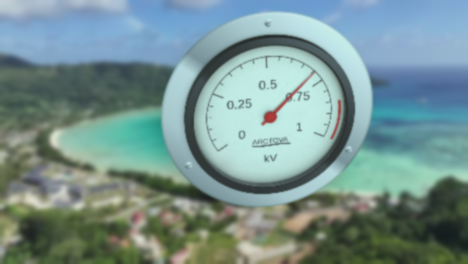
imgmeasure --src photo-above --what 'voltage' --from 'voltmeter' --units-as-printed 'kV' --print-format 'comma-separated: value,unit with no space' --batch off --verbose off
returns 0.7,kV
